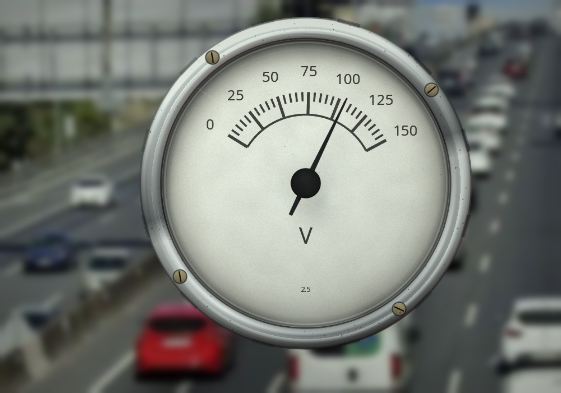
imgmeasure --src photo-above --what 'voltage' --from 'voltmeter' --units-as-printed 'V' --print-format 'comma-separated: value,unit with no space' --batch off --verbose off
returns 105,V
